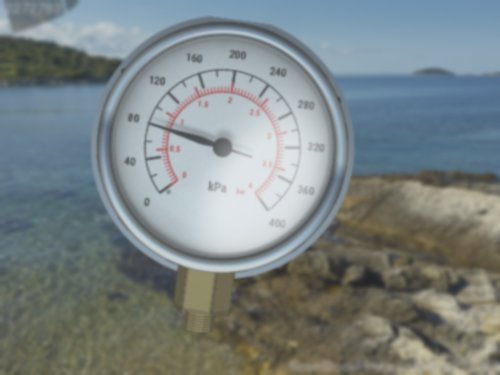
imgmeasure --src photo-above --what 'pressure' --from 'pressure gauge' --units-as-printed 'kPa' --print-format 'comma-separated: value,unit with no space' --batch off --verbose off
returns 80,kPa
